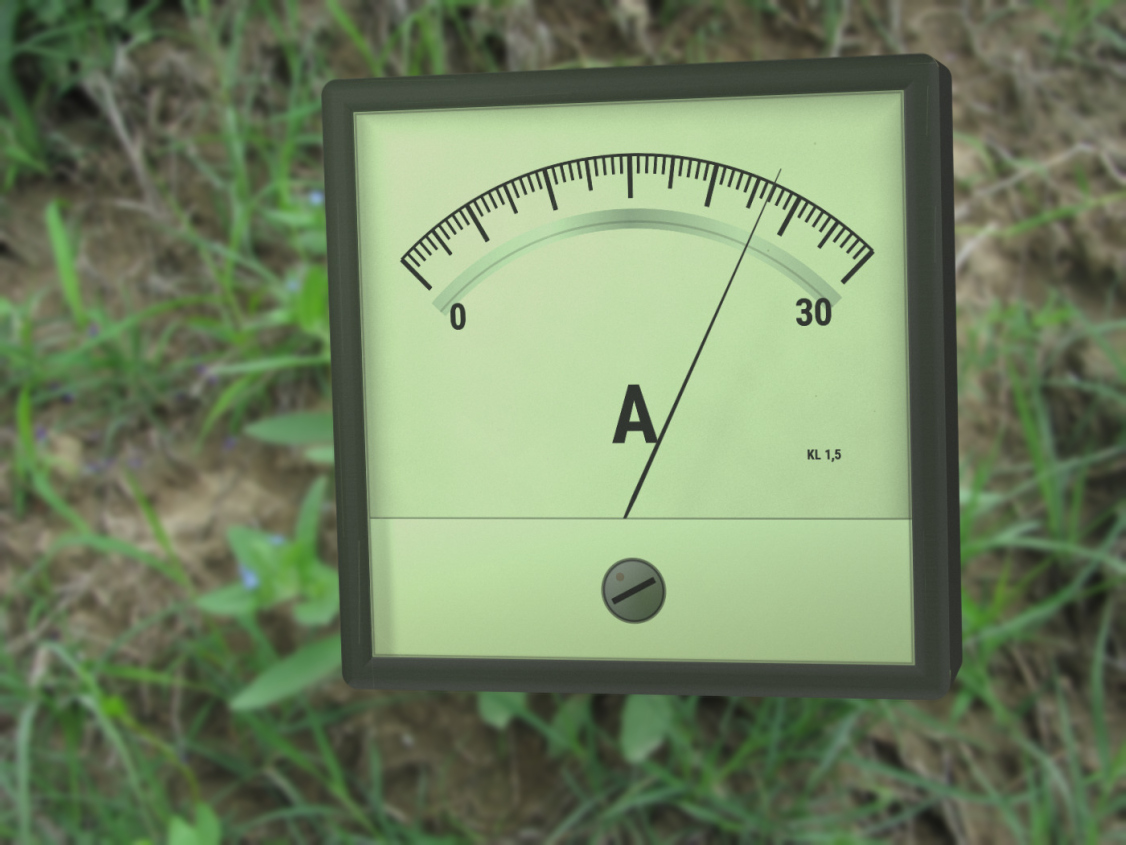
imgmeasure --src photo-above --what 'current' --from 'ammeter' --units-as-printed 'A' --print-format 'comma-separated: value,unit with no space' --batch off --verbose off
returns 23.5,A
